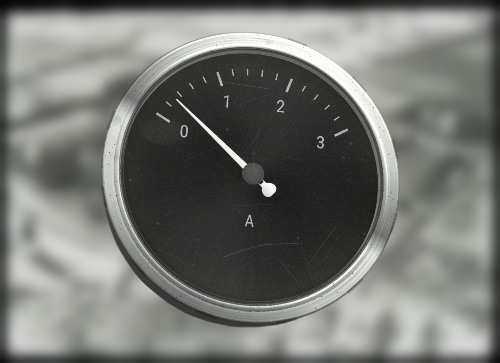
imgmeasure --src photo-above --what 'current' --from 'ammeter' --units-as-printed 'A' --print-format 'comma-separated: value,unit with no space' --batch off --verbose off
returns 0.3,A
